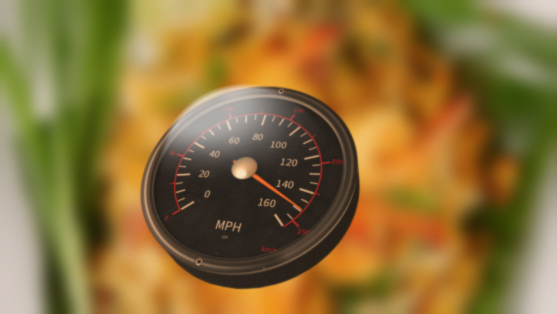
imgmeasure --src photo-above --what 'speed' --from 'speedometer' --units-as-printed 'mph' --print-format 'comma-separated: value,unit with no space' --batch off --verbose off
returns 150,mph
